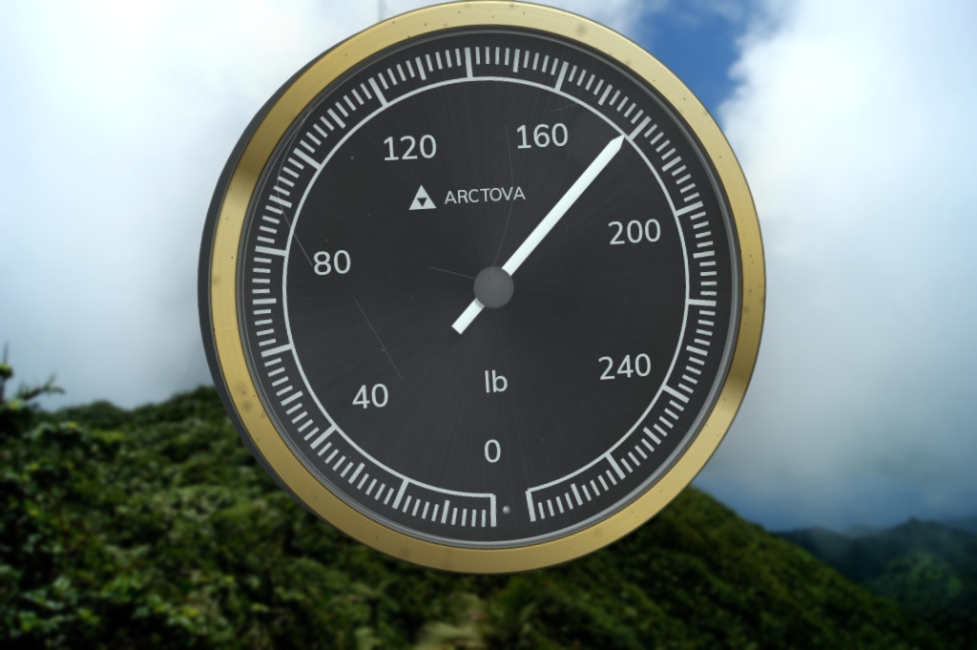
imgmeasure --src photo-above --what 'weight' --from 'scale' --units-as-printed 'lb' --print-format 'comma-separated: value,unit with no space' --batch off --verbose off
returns 178,lb
